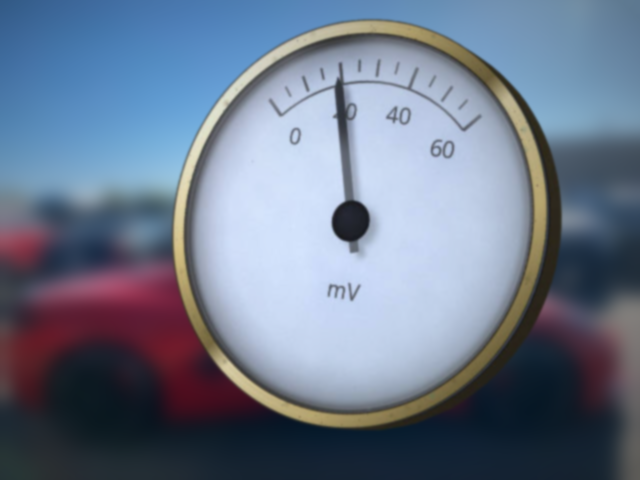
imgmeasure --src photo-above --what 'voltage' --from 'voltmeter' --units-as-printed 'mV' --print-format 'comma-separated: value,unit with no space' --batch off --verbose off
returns 20,mV
